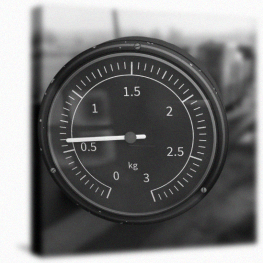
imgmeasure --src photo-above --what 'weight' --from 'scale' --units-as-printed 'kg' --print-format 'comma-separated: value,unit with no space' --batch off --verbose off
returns 0.6,kg
